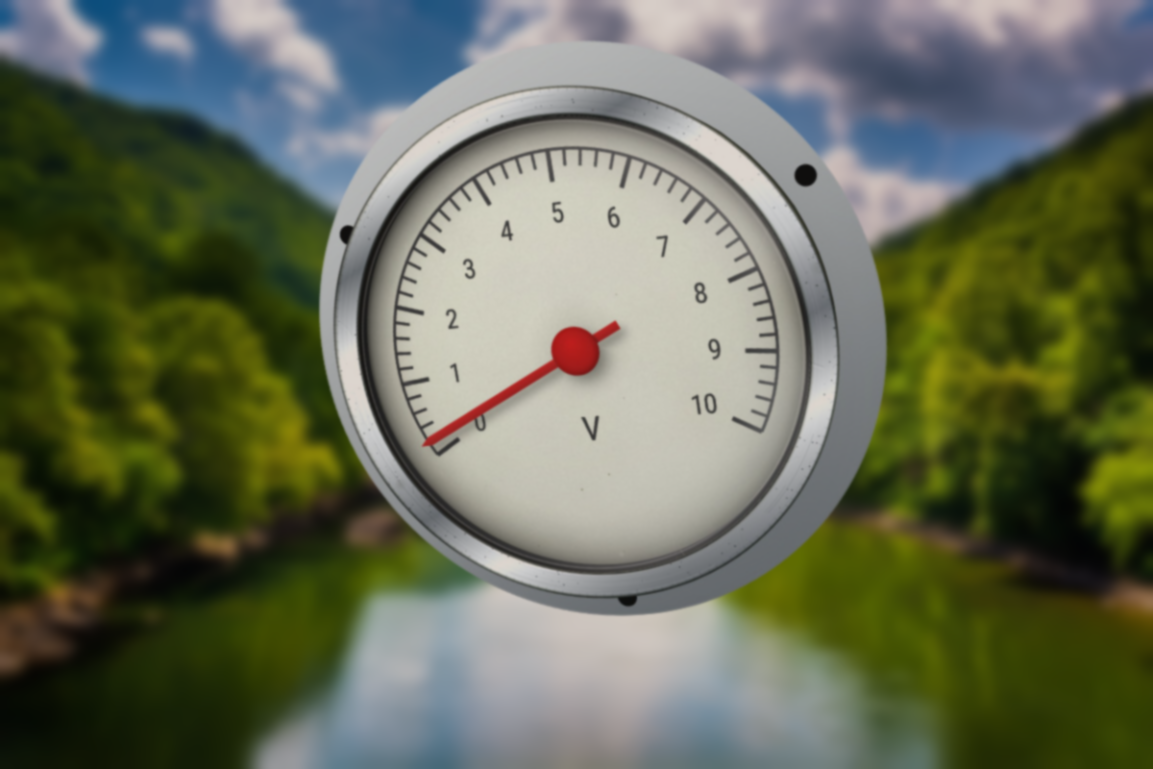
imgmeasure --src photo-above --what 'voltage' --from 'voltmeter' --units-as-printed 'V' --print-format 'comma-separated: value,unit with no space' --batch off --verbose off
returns 0.2,V
